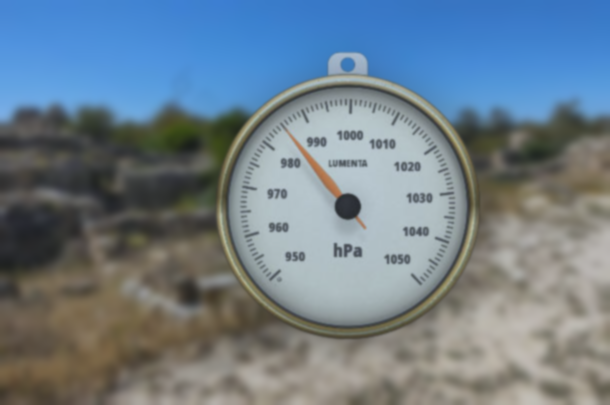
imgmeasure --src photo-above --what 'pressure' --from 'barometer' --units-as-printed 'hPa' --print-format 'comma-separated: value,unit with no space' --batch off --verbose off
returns 985,hPa
